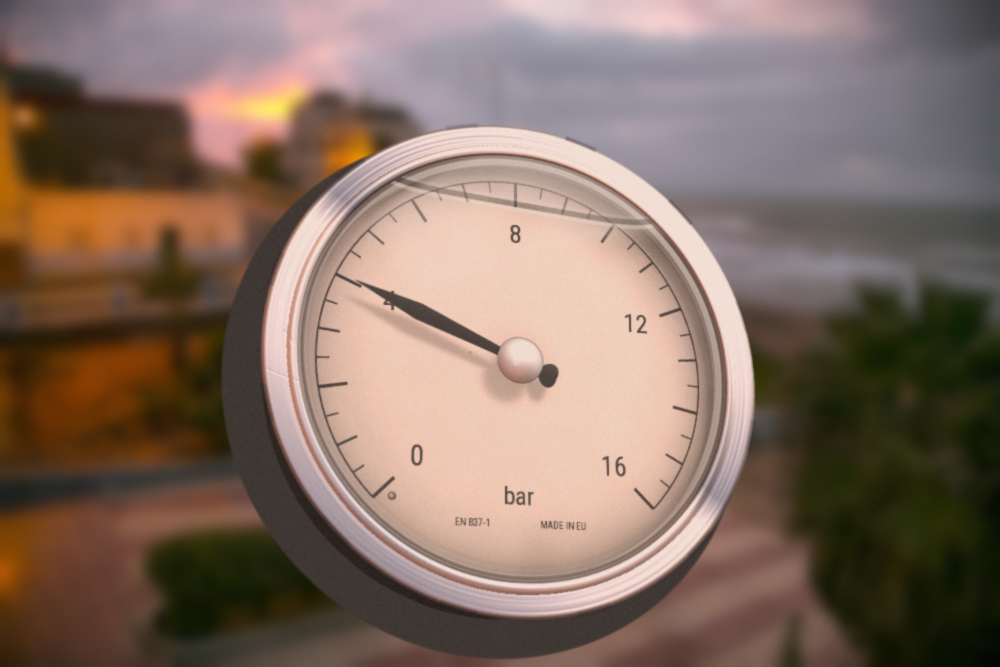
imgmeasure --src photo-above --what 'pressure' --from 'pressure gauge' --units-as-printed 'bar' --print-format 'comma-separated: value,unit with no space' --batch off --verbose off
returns 4,bar
